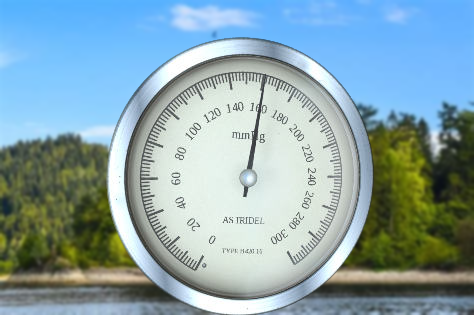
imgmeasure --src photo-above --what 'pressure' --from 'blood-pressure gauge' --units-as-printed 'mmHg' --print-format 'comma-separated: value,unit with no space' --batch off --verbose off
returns 160,mmHg
